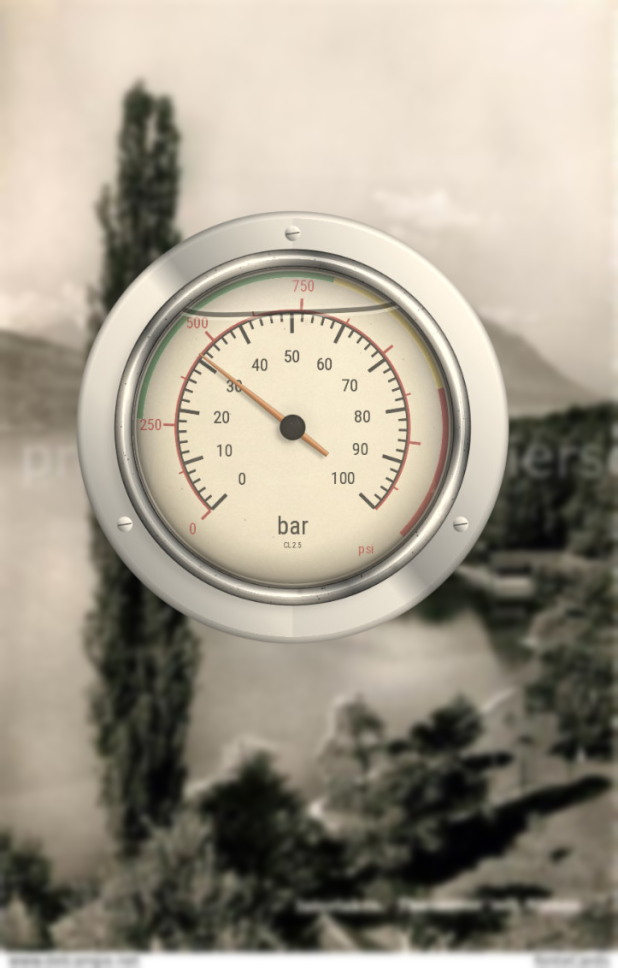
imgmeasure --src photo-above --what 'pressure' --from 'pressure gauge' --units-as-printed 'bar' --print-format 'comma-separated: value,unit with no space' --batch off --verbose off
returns 31,bar
